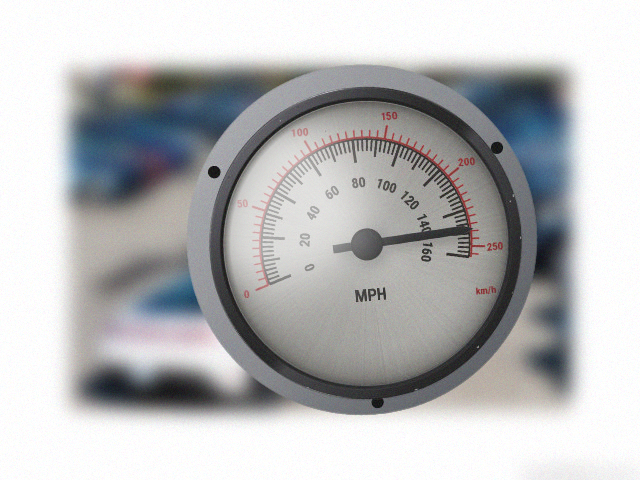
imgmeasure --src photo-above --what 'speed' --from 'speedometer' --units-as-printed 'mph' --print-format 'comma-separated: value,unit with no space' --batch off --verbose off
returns 148,mph
